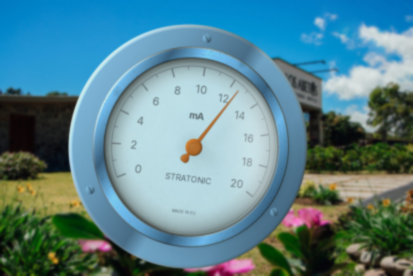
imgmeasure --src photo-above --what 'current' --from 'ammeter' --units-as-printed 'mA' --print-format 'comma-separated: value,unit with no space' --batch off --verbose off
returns 12.5,mA
